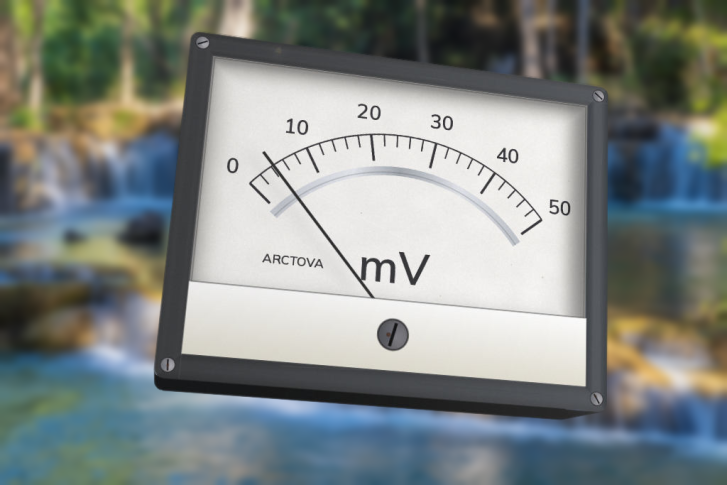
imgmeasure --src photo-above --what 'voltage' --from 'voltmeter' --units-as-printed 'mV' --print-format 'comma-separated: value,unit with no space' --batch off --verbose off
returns 4,mV
